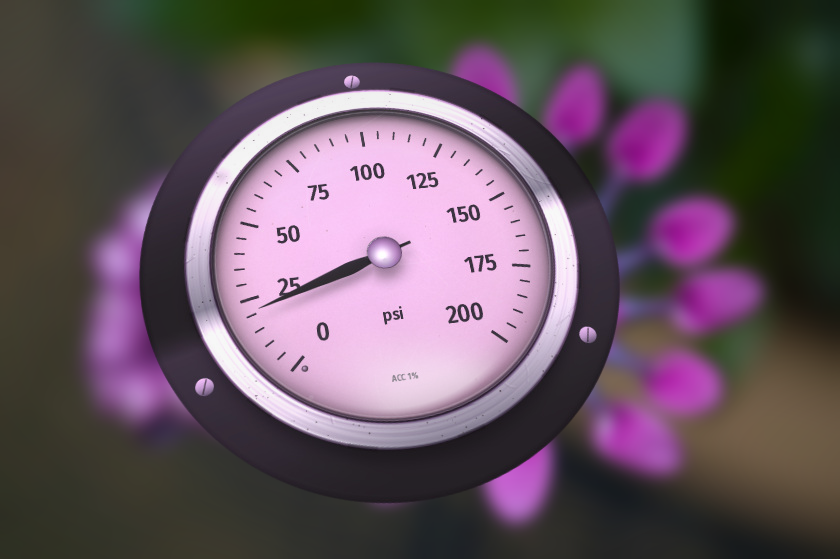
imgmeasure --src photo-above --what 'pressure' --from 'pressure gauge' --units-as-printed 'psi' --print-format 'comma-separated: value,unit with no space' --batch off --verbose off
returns 20,psi
